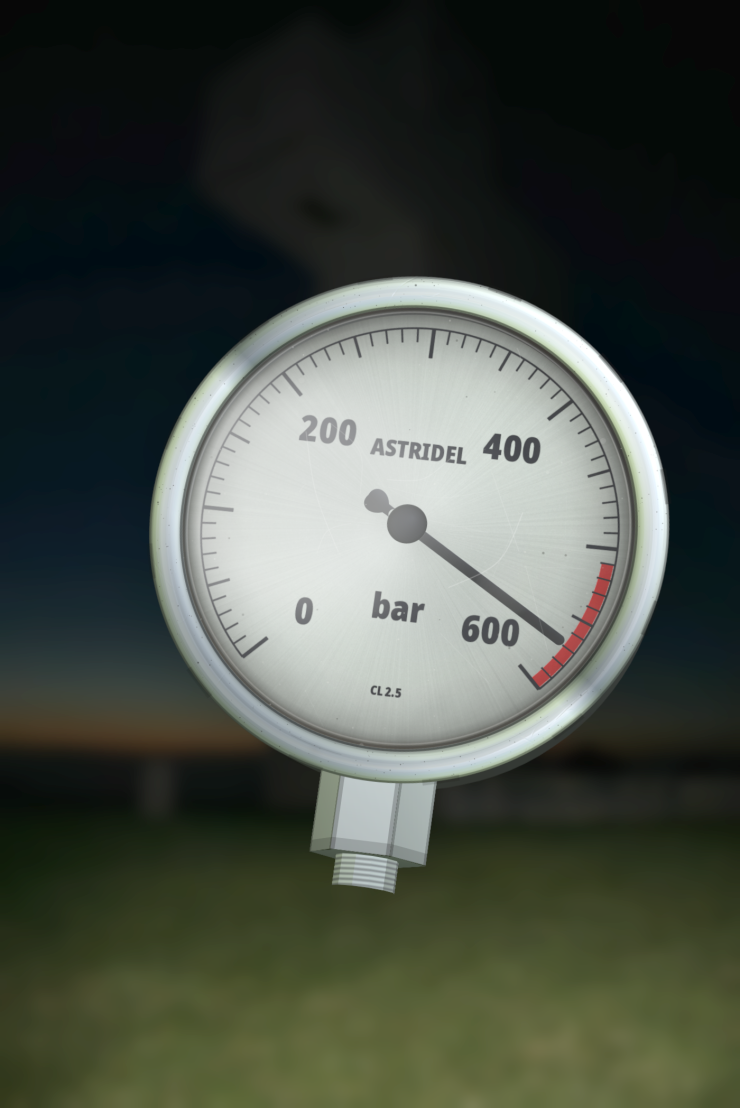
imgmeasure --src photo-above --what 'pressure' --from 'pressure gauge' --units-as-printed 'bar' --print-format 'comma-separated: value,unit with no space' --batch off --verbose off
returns 570,bar
